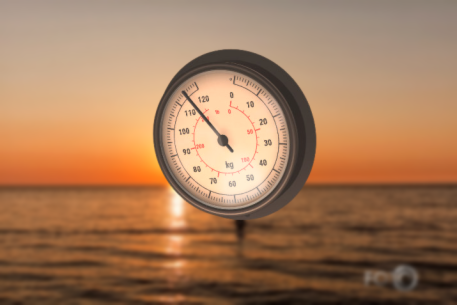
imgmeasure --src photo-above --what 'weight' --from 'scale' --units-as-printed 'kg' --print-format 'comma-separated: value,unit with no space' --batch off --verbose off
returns 115,kg
